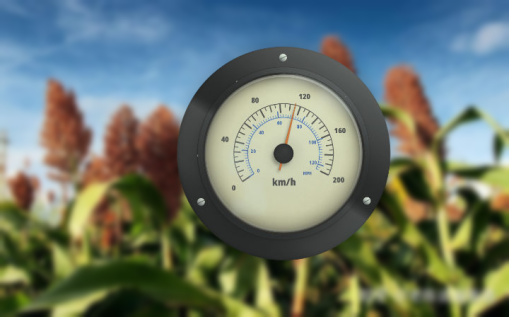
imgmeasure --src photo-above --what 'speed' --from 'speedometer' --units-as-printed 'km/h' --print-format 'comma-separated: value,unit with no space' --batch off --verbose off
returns 115,km/h
